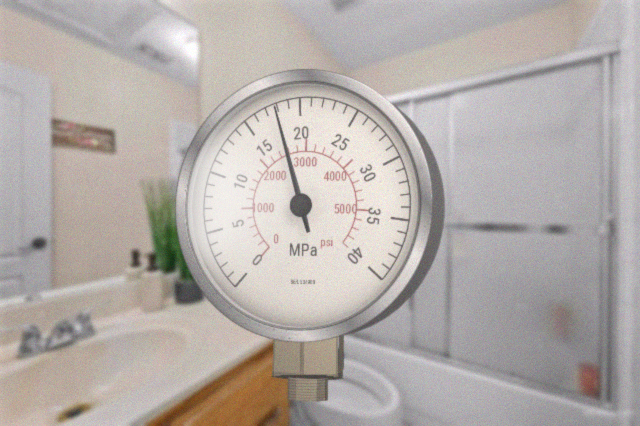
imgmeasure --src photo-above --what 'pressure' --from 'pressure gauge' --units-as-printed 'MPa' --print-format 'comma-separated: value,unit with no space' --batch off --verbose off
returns 18,MPa
